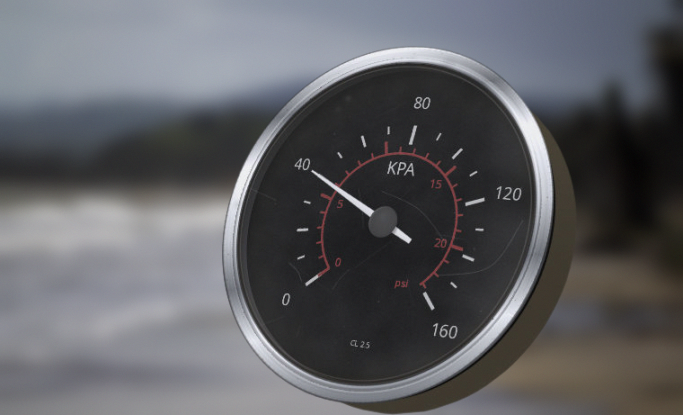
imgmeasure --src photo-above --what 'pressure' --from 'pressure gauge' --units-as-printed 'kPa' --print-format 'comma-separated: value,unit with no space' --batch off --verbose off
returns 40,kPa
